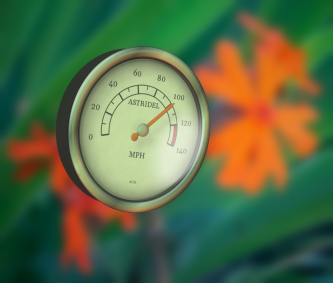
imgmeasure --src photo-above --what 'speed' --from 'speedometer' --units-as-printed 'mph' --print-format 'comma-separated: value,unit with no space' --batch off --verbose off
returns 100,mph
